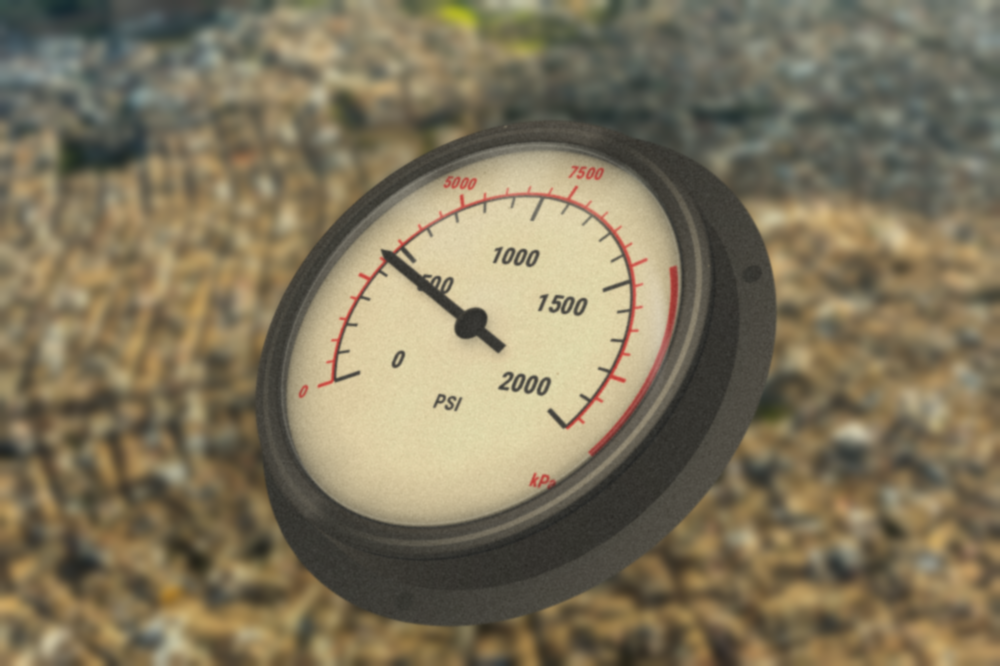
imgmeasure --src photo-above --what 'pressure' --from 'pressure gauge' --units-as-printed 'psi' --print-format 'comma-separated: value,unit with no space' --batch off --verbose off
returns 450,psi
